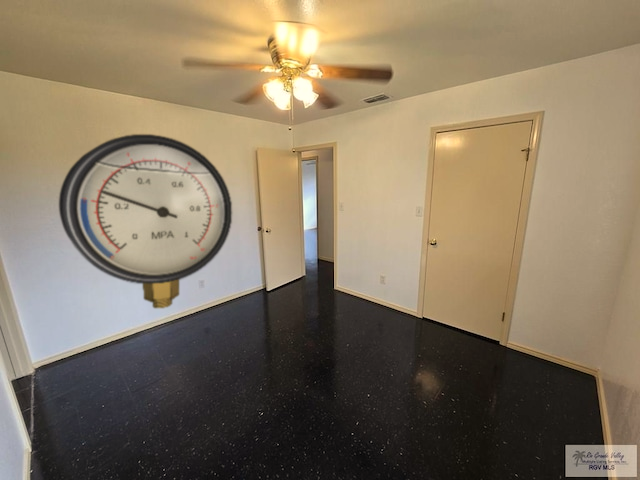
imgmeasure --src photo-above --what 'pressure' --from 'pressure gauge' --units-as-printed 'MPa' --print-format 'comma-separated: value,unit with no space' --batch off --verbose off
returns 0.24,MPa
